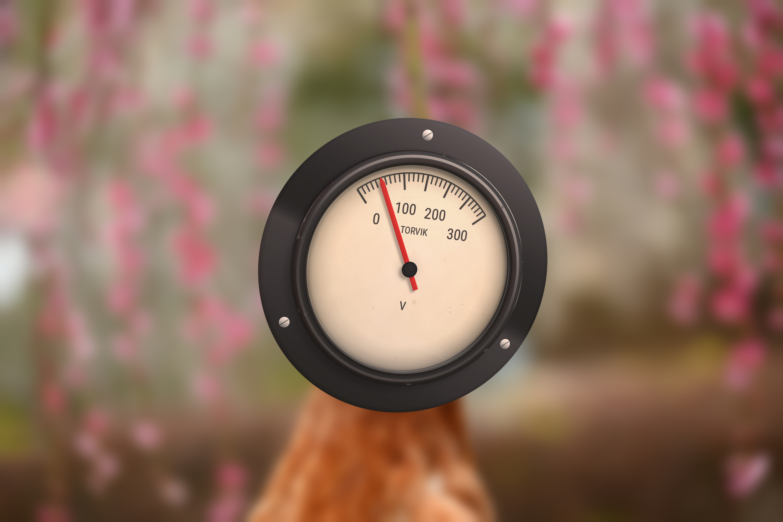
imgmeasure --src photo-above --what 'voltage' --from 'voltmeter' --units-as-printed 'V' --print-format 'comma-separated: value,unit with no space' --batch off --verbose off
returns 50,V
